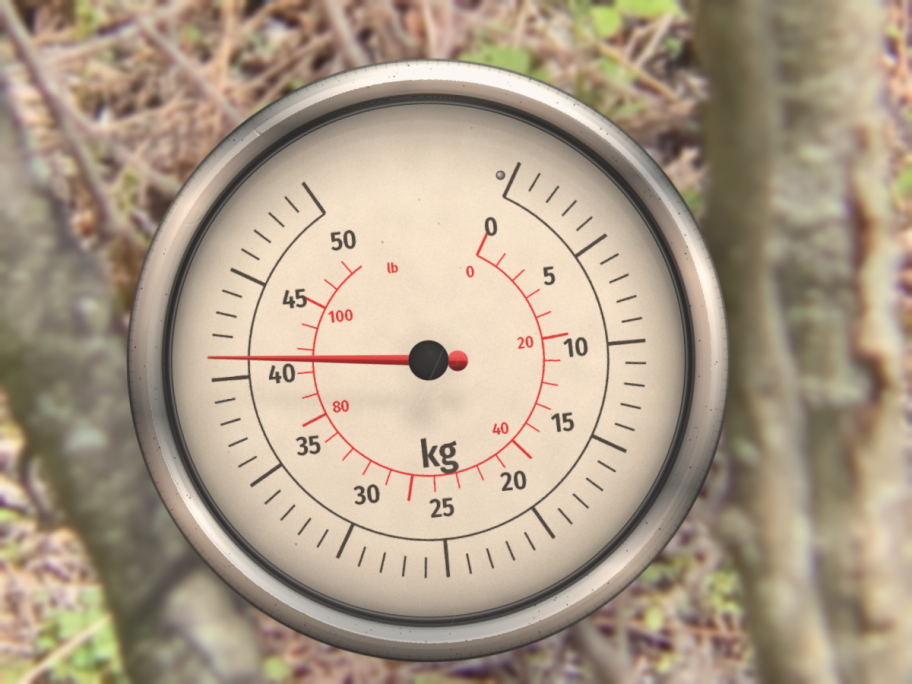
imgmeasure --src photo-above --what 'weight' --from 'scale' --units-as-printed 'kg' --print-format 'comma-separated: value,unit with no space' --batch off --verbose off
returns 41,kg
